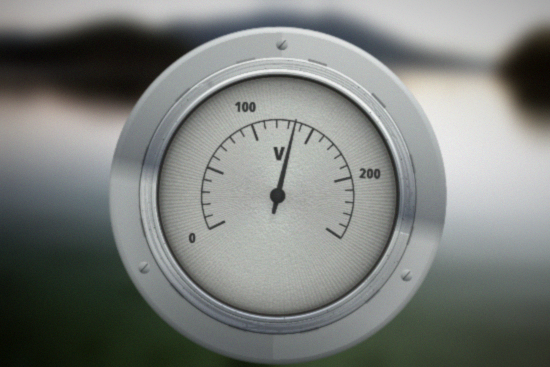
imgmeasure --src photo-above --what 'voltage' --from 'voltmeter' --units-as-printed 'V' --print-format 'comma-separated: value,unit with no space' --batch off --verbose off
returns 135,V
